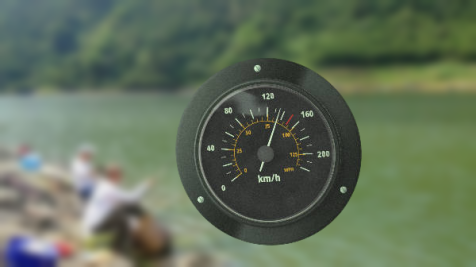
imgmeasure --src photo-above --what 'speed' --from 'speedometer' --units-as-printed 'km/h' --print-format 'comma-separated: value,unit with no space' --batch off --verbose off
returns 135,km/h
